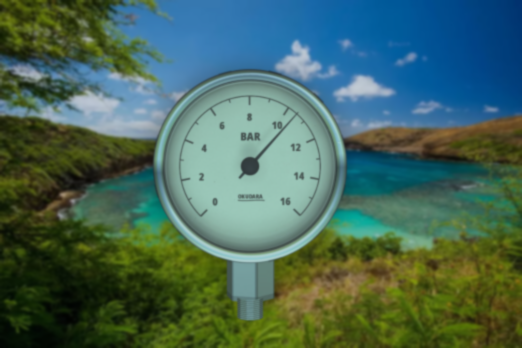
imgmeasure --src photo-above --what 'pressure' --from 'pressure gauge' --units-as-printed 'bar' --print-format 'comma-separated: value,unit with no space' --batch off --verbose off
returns 10.5,bar
